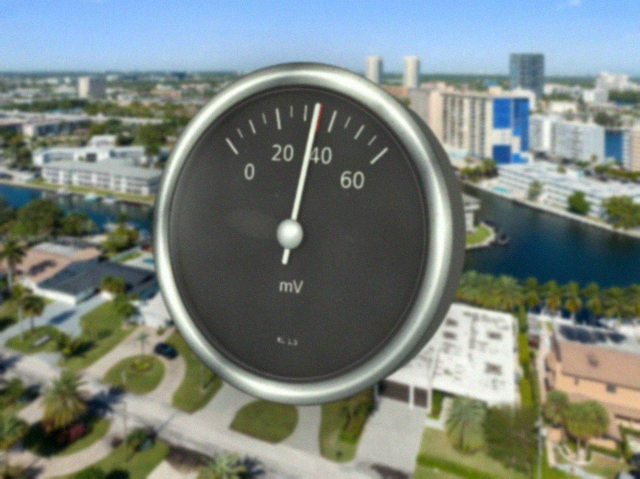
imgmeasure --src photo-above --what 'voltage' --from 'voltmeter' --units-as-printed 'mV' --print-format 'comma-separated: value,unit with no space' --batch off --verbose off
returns 35,mV
